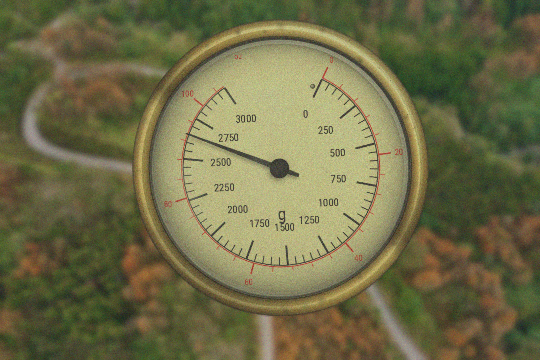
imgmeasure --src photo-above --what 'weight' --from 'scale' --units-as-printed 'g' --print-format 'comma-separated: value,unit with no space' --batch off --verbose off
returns 2650,g
